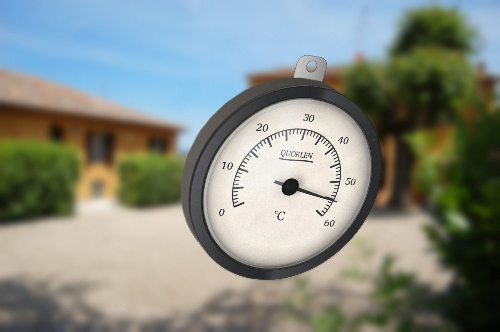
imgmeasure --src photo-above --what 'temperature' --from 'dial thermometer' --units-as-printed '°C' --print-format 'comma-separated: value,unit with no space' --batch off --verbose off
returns 55,°C
